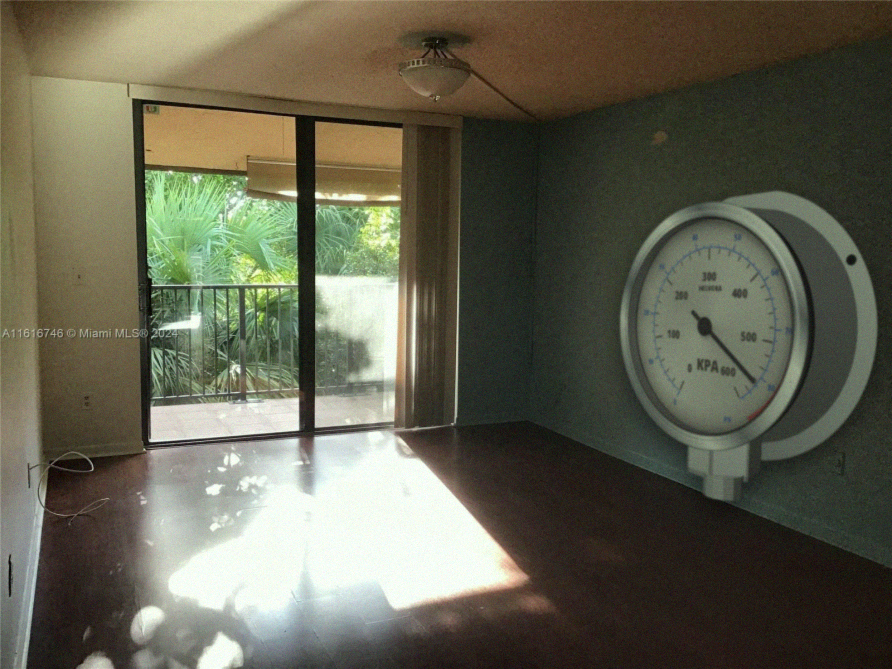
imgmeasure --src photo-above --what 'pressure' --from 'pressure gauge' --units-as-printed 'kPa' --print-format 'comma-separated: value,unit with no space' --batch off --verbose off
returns 560,kPa
